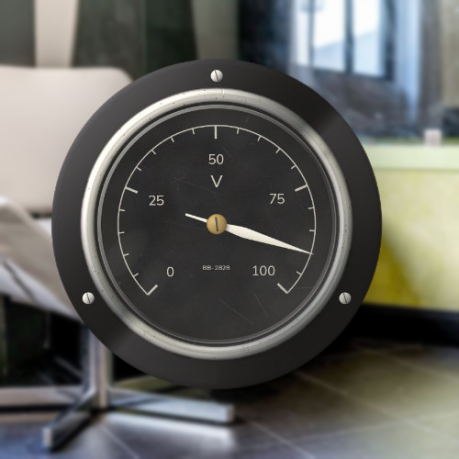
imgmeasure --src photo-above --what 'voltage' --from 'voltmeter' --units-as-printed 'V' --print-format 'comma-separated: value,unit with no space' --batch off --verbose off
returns 90,V
